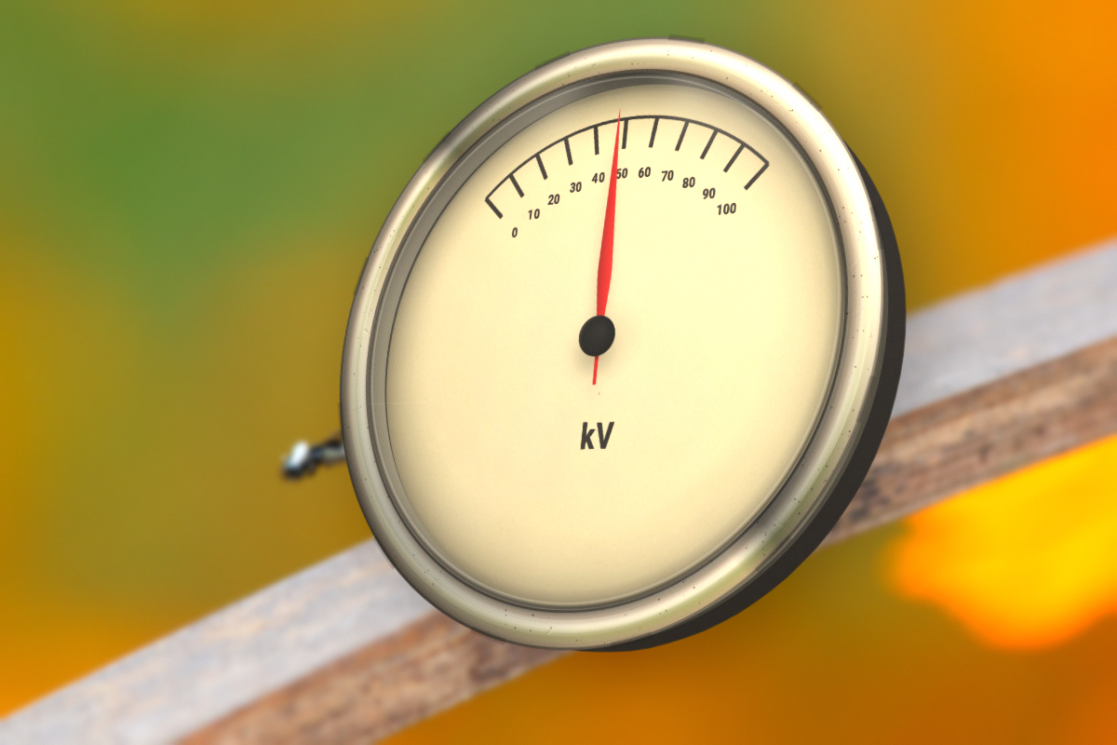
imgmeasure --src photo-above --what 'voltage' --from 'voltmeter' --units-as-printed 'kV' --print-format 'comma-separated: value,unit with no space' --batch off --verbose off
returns 50,kV
